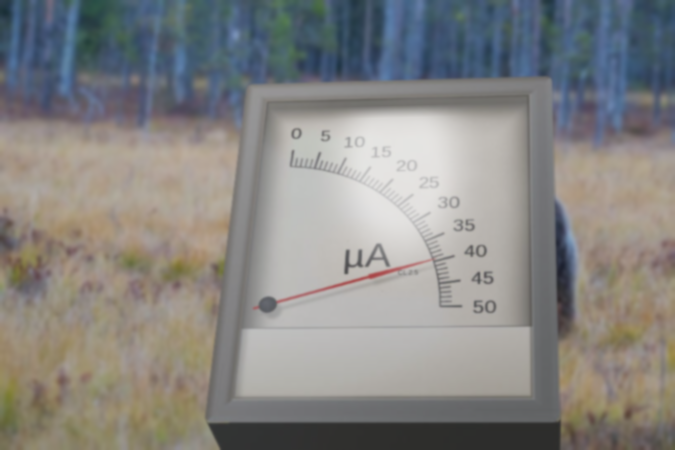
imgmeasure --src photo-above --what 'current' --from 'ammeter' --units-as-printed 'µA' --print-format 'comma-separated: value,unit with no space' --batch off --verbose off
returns 40,µA
